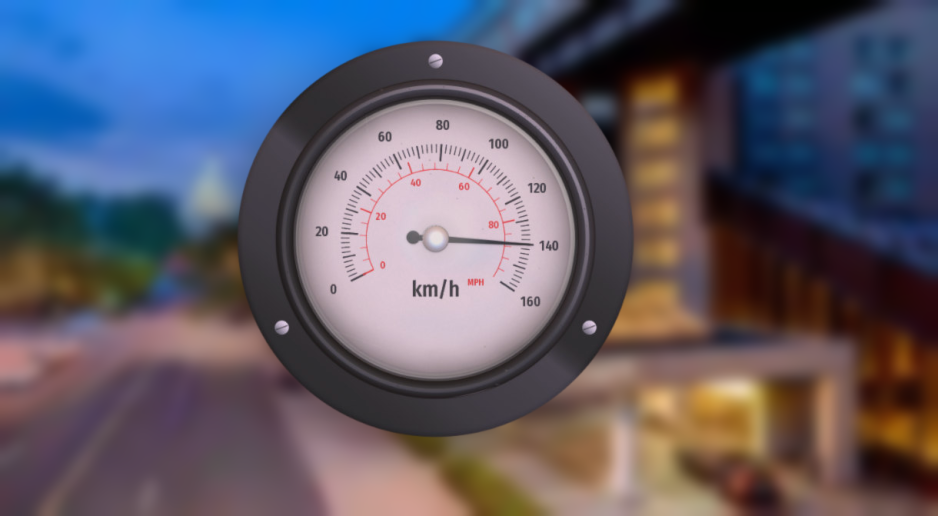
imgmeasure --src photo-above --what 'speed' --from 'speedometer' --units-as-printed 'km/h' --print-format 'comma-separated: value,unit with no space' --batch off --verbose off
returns 140,km/h
